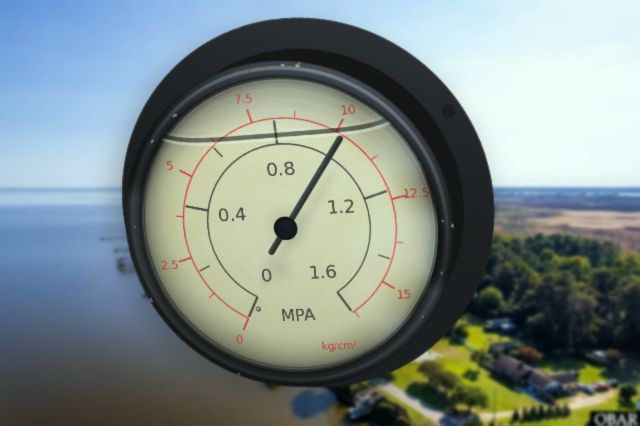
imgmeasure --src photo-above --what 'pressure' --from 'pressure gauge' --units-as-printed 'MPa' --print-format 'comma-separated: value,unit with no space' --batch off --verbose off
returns 1,MPa
